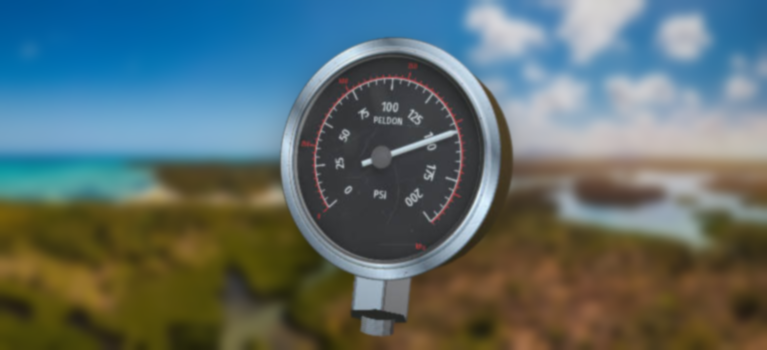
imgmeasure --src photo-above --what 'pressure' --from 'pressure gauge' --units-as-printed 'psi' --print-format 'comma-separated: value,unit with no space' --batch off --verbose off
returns 150,psi
